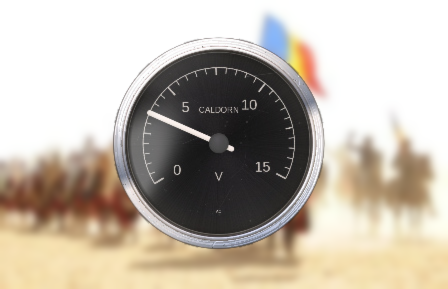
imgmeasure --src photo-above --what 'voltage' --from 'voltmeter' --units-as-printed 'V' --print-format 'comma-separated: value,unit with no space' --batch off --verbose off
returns 3.5,V
